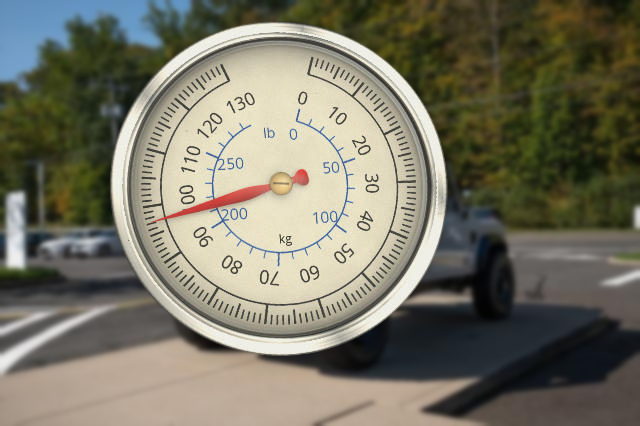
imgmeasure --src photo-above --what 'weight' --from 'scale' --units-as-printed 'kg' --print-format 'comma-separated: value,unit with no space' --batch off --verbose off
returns 97,kg
